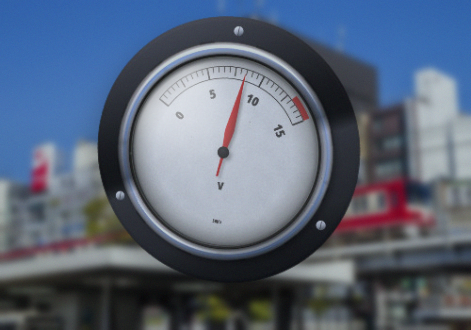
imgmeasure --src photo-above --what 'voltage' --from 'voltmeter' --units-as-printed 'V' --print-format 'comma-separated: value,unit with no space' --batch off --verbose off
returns 8.5,V
